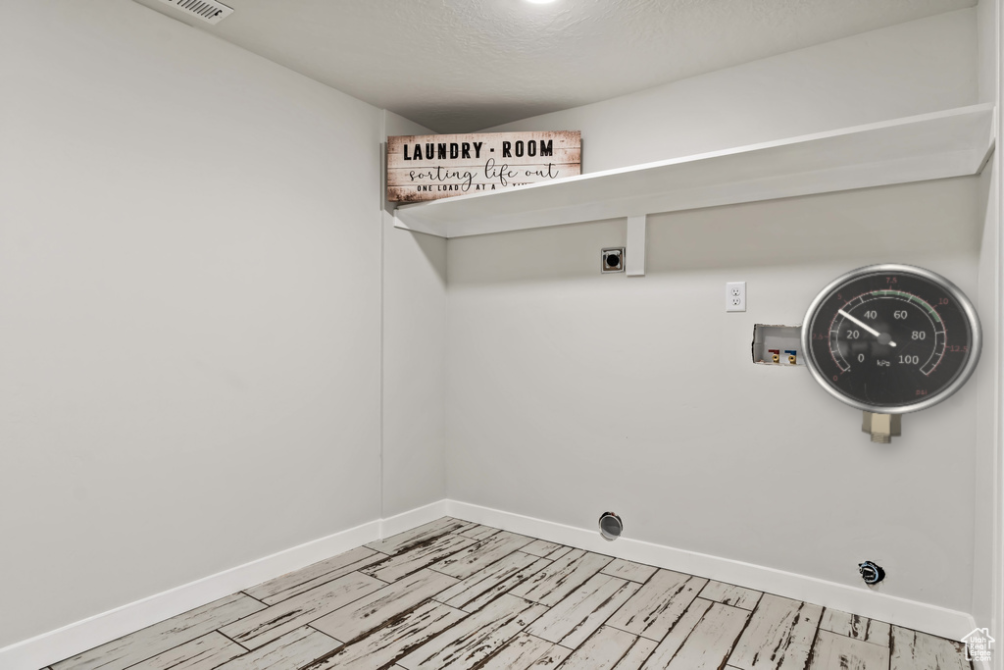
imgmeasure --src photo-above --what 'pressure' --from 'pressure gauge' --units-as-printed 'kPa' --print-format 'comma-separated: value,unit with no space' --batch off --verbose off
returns 30,kPa
